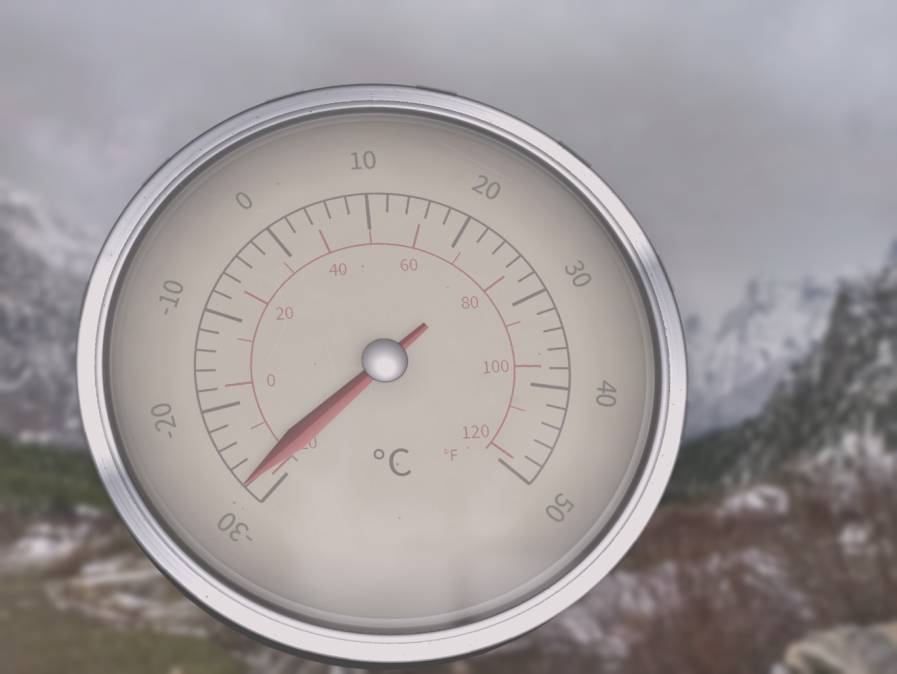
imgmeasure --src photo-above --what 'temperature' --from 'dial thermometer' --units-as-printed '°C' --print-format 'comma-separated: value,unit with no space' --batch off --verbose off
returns -28,°C
